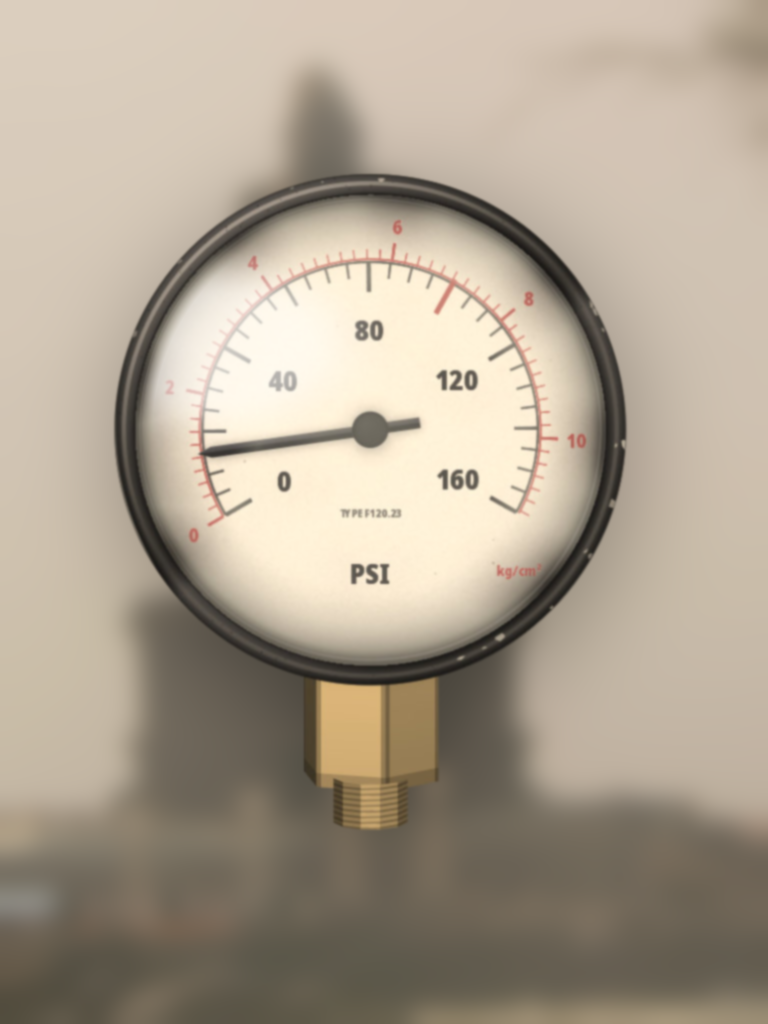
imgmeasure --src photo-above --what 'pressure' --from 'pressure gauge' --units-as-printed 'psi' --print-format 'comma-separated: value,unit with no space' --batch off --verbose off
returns 15,psi
